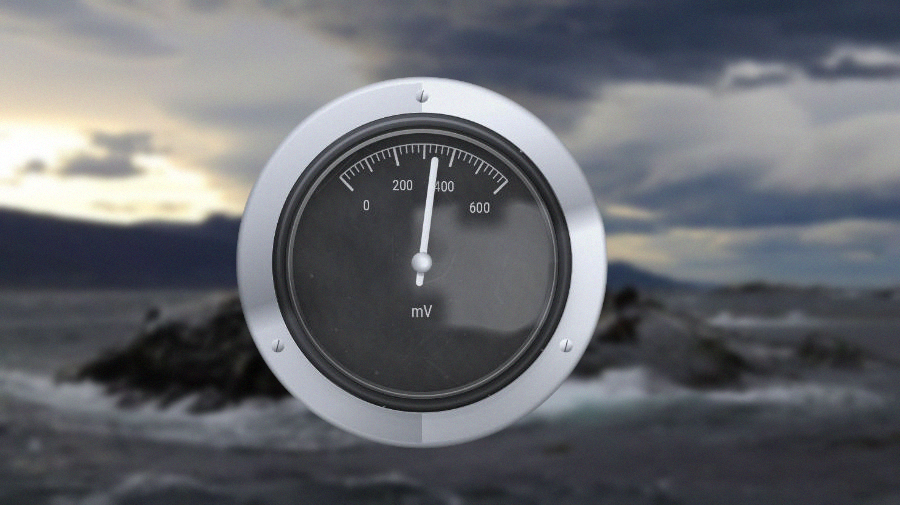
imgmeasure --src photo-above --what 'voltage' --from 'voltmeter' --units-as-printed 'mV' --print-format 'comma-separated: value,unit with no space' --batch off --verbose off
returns 340,mV
